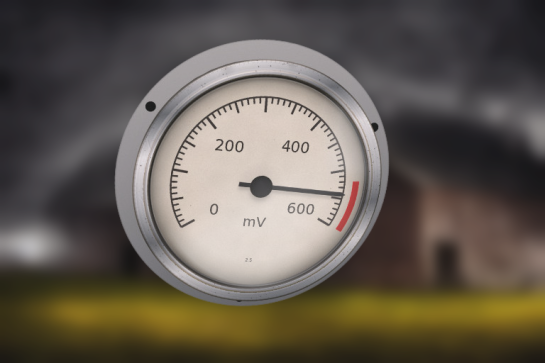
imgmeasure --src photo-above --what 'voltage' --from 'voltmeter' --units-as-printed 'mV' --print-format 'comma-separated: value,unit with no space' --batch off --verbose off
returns 540,mV
